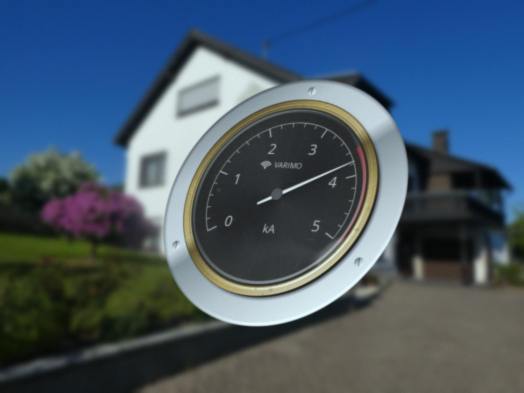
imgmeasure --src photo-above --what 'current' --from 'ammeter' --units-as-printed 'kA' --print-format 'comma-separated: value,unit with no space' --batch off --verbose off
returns 3.8,kA
